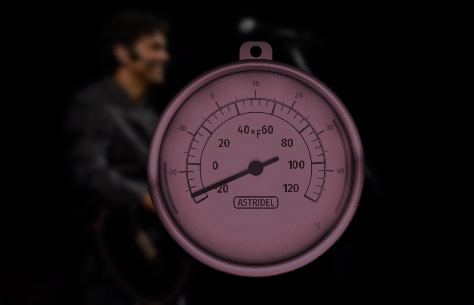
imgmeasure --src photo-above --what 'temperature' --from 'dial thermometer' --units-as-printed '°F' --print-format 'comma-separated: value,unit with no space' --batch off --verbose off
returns -16,°F
